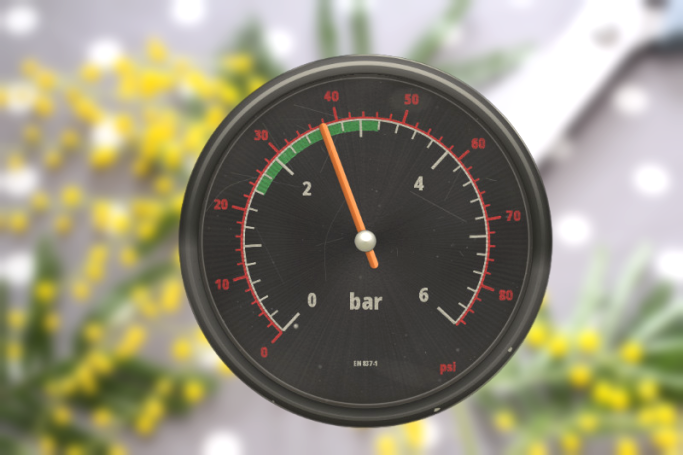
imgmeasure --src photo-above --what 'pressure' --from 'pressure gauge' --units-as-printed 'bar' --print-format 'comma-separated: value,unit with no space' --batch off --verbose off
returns 2.6,bar
